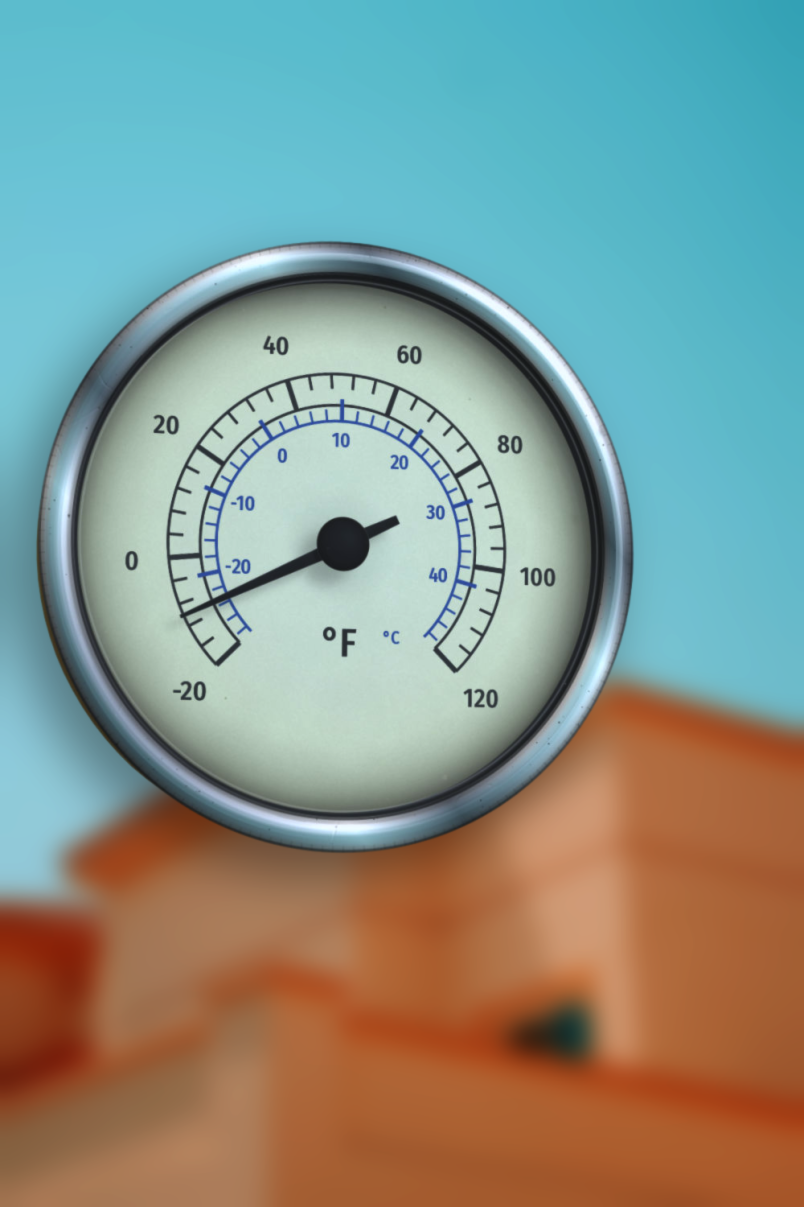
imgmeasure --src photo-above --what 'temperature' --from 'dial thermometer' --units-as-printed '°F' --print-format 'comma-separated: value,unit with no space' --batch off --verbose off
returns -10,°F
